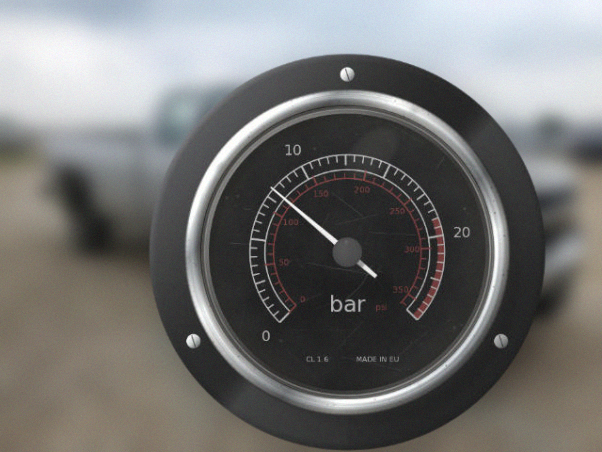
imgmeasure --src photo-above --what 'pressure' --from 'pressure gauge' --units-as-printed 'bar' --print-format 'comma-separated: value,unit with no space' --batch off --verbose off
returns 8,bar
